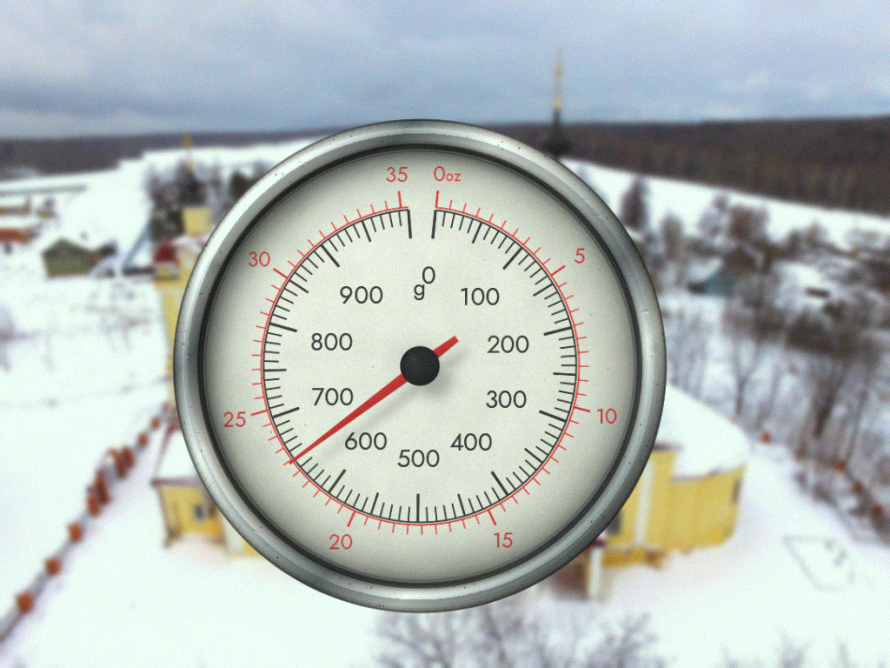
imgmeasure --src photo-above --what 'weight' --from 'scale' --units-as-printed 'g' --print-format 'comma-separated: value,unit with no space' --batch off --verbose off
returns 650,g
